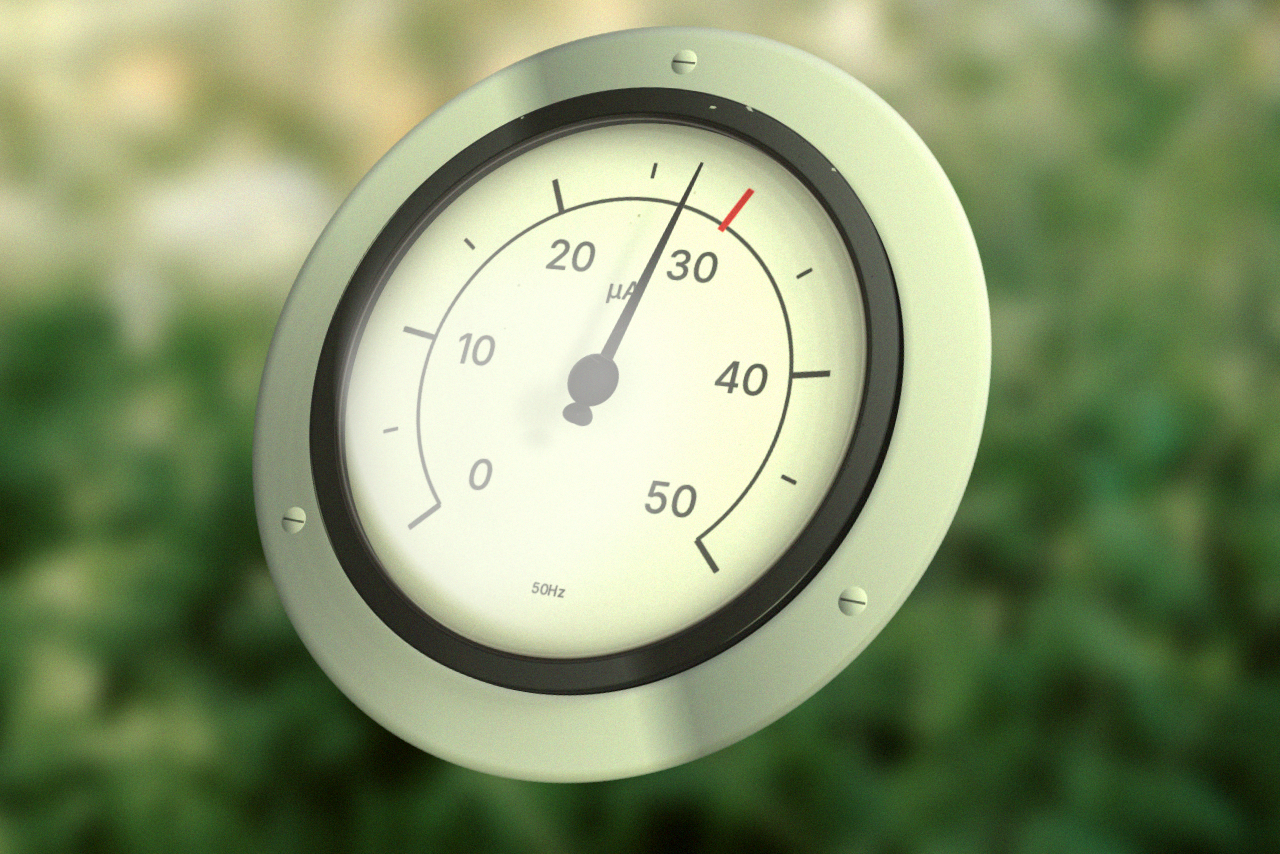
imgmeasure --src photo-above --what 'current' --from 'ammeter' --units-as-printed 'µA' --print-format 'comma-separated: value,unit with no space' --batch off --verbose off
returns 27.5,µA
